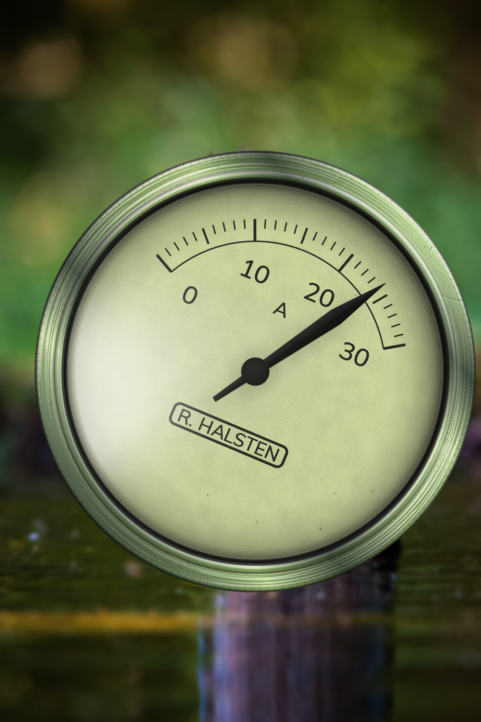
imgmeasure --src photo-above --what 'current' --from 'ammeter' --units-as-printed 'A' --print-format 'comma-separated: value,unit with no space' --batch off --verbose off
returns 24,A
